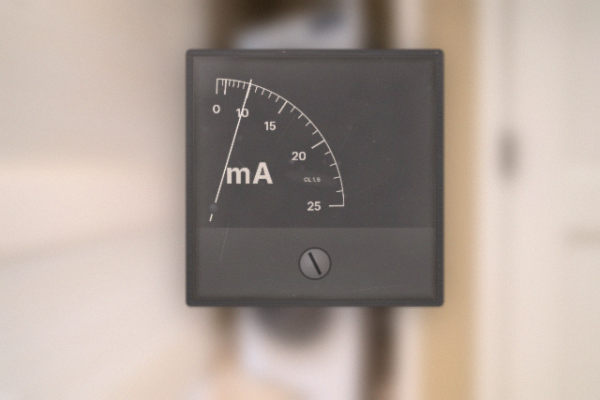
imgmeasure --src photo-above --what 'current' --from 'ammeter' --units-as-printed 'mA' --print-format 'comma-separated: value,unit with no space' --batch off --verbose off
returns 10,mA
